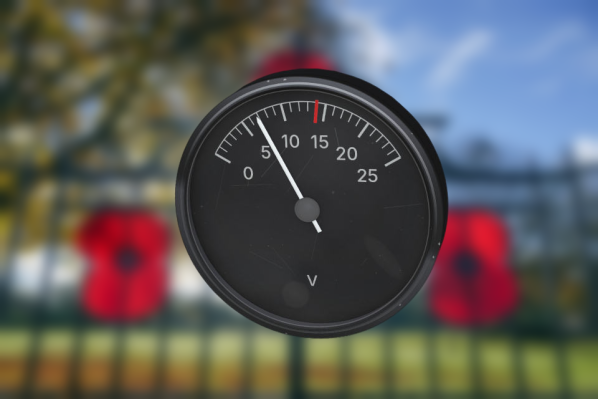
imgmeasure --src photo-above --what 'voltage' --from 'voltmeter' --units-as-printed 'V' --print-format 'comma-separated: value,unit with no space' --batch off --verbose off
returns 7,V
